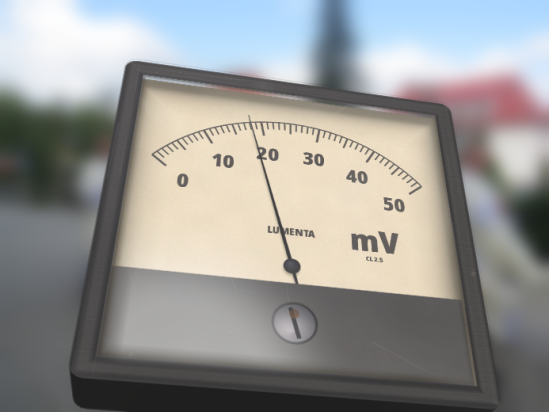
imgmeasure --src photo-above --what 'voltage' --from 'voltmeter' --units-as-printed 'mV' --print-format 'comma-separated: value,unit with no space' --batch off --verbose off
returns 18,mV
